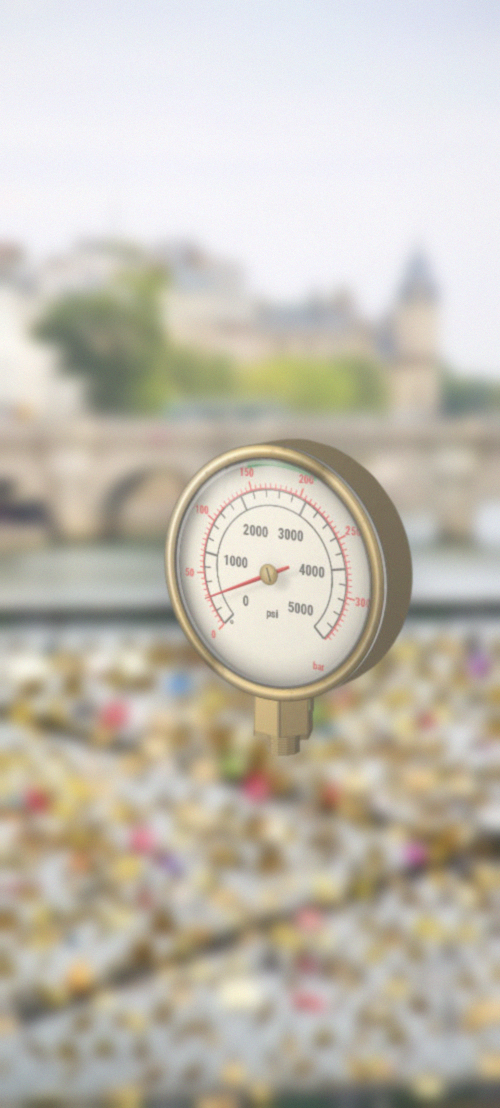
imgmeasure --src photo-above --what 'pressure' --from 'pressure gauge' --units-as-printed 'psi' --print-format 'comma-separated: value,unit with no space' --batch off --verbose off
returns 400,psi
